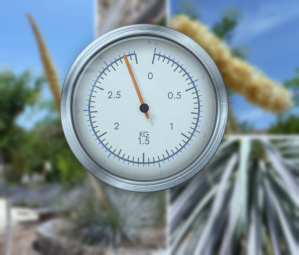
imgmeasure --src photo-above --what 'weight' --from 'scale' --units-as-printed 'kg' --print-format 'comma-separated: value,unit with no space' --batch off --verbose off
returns 2.9,kg
